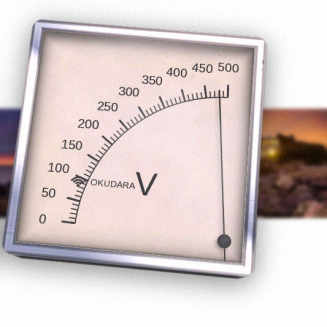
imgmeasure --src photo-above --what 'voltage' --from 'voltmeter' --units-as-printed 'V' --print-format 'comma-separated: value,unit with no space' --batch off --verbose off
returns 480,V
